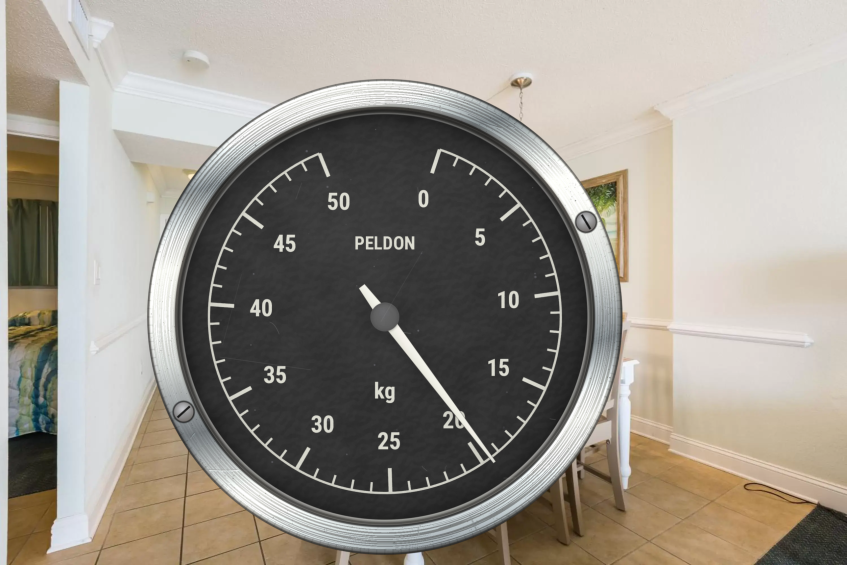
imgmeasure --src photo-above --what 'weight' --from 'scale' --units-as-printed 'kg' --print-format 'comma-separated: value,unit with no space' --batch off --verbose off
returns 19.5,kg
